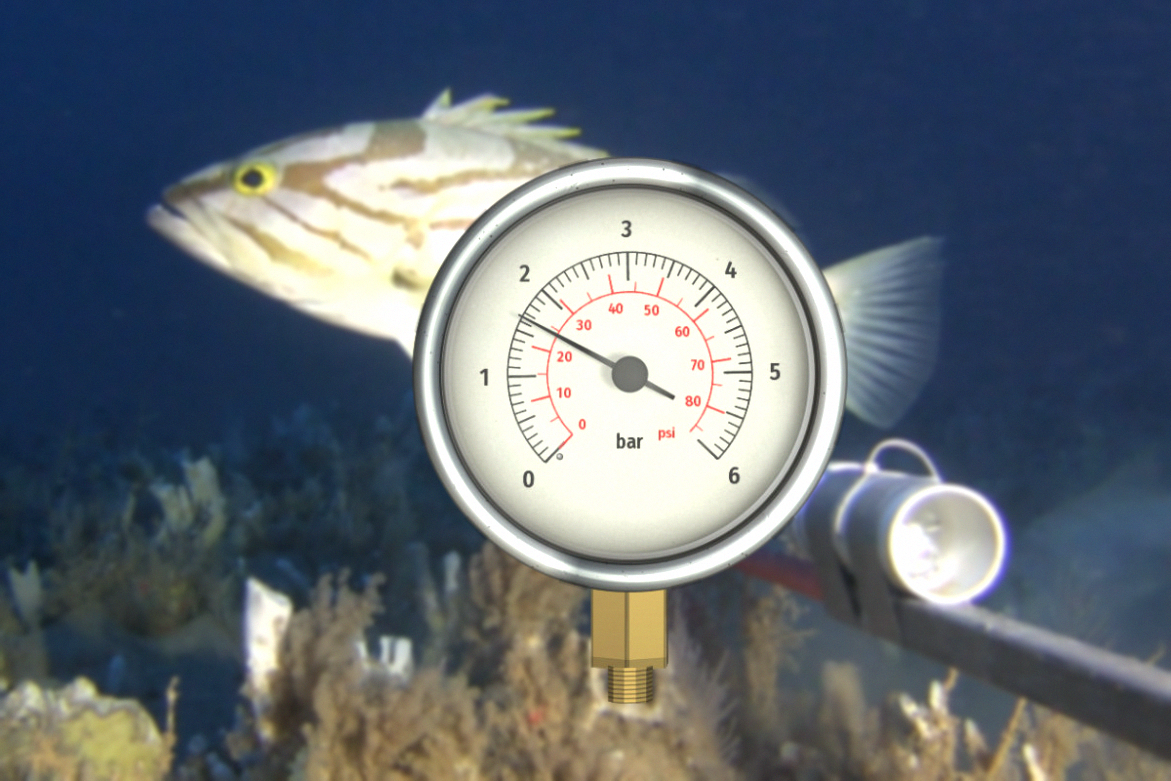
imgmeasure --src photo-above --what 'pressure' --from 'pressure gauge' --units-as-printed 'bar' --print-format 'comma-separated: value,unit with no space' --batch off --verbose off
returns 1.65,bar
